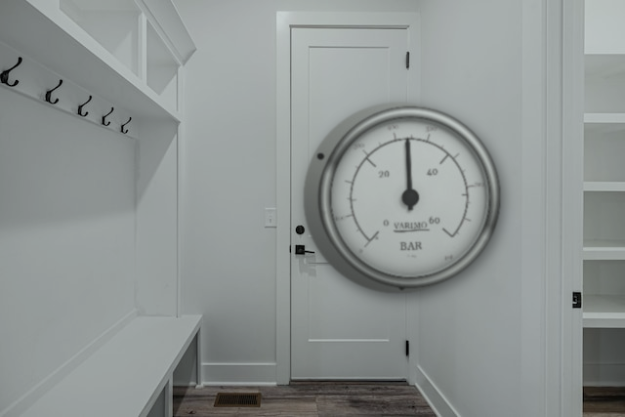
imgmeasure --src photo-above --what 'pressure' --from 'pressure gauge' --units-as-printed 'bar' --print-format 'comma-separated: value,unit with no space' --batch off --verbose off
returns 30,bar
